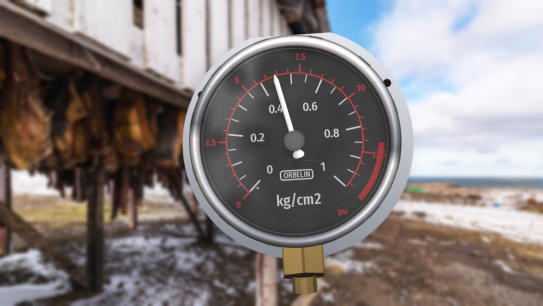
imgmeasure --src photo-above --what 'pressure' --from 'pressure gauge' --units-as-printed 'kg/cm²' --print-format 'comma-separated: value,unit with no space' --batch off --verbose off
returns 0.45,kg/cm²
